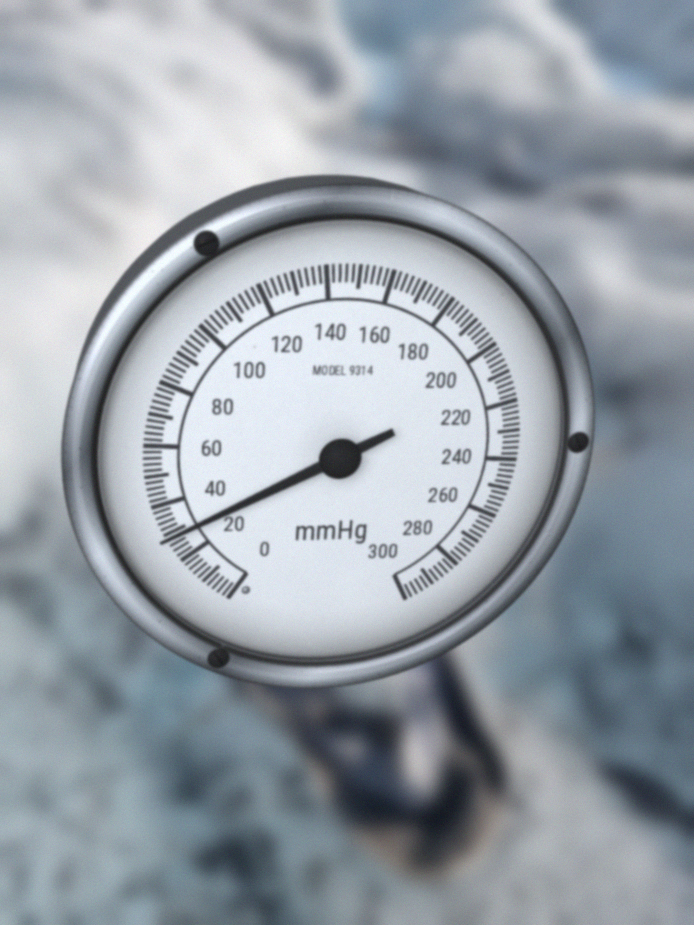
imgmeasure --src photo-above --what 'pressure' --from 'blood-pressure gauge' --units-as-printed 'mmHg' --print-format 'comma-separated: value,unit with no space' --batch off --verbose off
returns 30,mmHg
